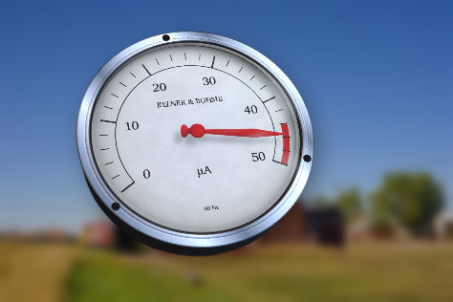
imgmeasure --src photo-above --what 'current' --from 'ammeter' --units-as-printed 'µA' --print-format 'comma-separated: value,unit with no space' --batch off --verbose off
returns 46,µA
